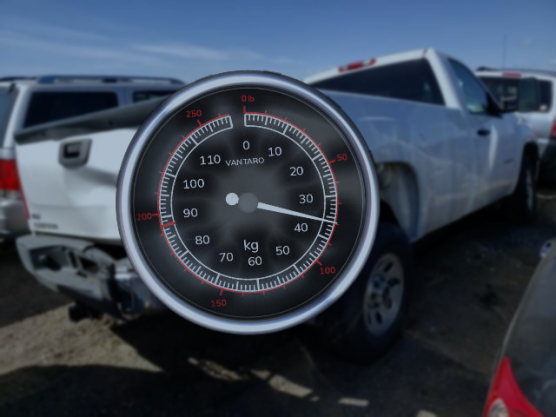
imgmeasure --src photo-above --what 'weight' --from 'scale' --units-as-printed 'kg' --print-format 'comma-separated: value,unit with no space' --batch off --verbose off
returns 36,kg
